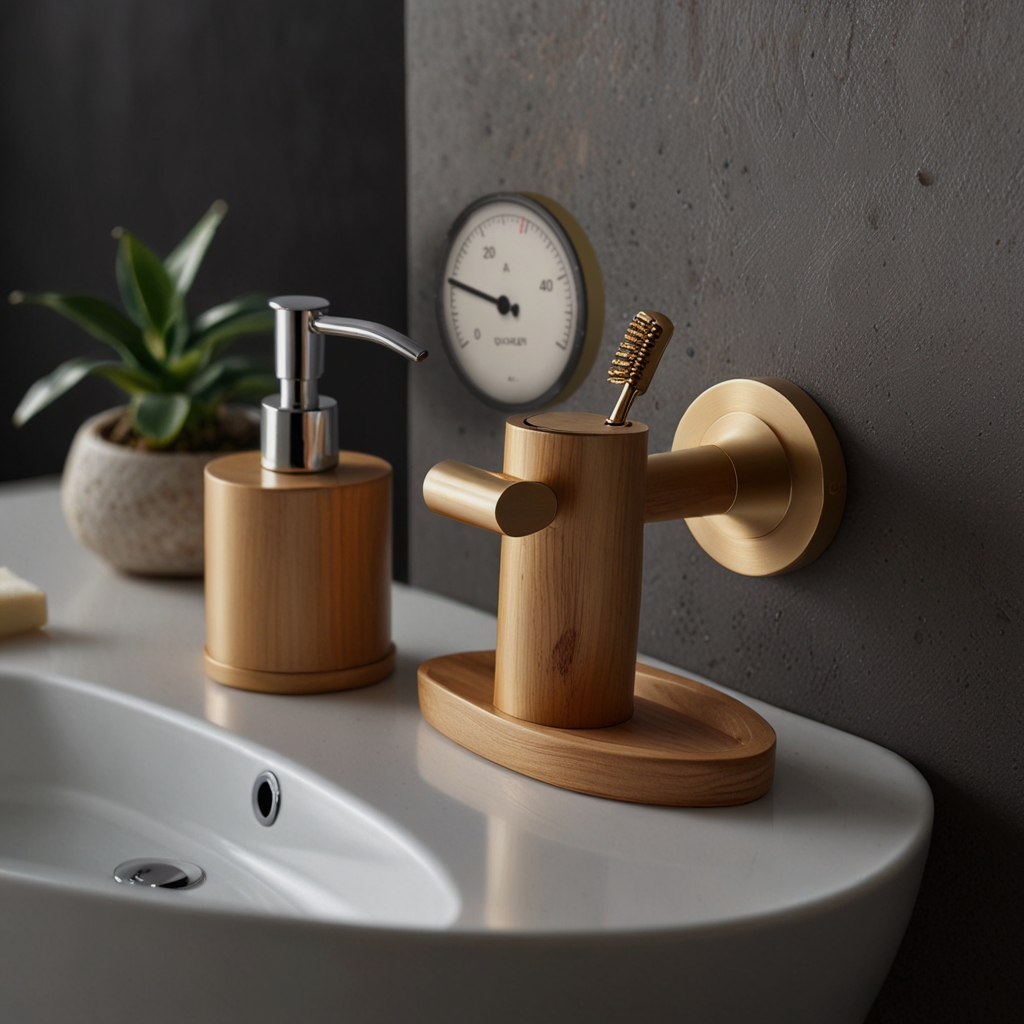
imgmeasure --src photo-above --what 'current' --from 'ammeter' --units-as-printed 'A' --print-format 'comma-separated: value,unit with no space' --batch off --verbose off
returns 10,A
